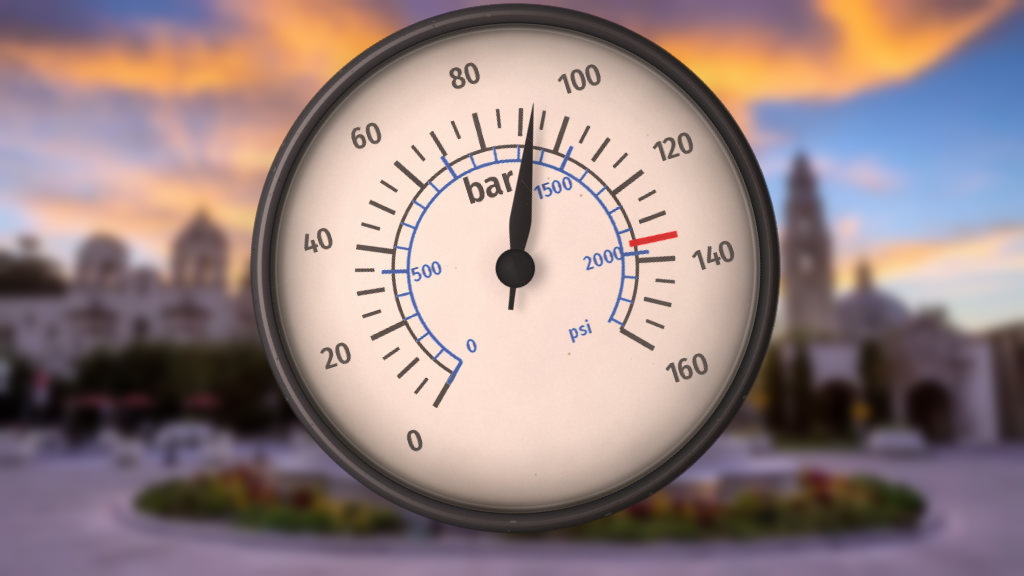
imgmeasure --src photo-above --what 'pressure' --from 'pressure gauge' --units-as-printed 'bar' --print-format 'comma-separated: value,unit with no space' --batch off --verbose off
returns 92.5,bar
